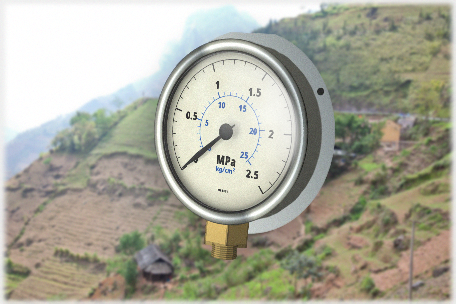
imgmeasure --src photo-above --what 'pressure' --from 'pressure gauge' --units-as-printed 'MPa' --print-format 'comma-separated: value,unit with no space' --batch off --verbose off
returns 0,MPa
